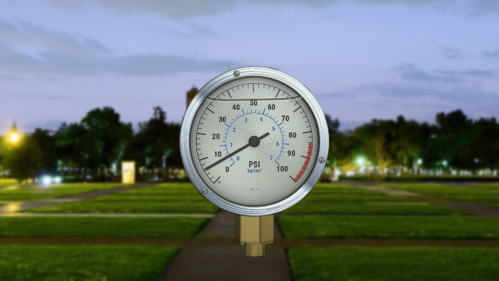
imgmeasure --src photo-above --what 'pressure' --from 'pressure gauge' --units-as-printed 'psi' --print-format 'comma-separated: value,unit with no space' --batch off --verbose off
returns 6,psi
